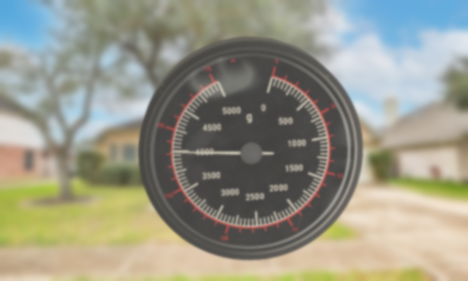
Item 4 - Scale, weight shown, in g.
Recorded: 4000 g
